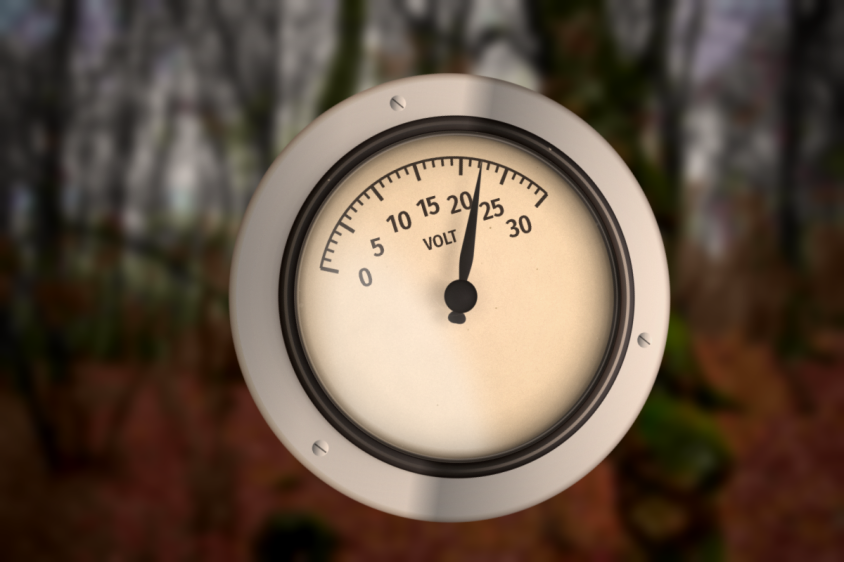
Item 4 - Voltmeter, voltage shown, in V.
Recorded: 22 V
